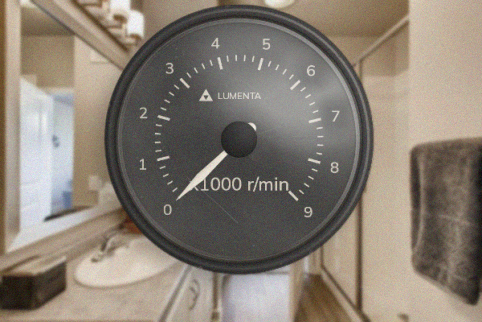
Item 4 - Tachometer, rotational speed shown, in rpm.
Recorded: 0 rpm
